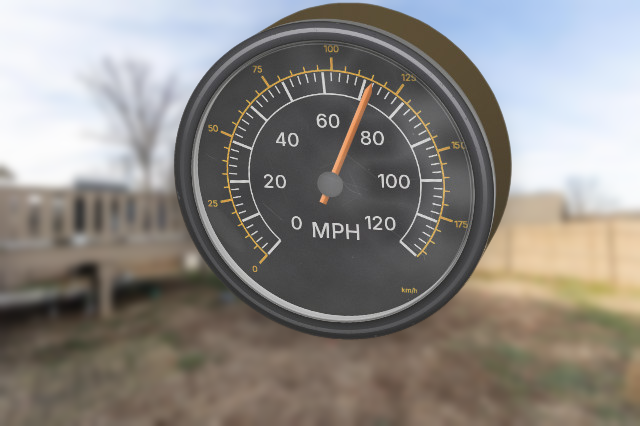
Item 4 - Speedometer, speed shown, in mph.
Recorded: 72 mph
